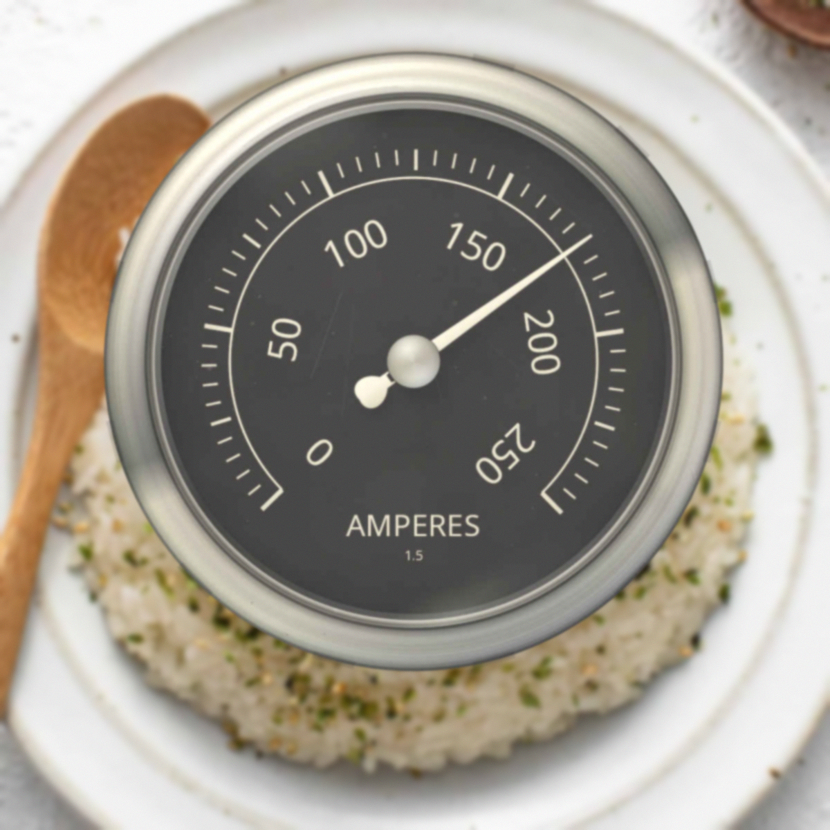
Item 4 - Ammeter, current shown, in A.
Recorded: 175 A
